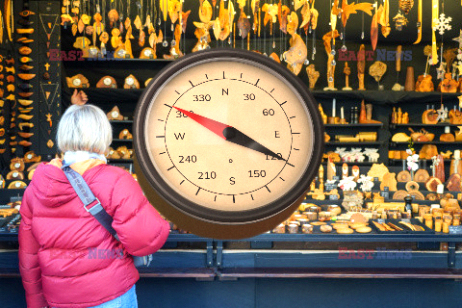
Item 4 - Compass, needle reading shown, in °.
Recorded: 300 °
